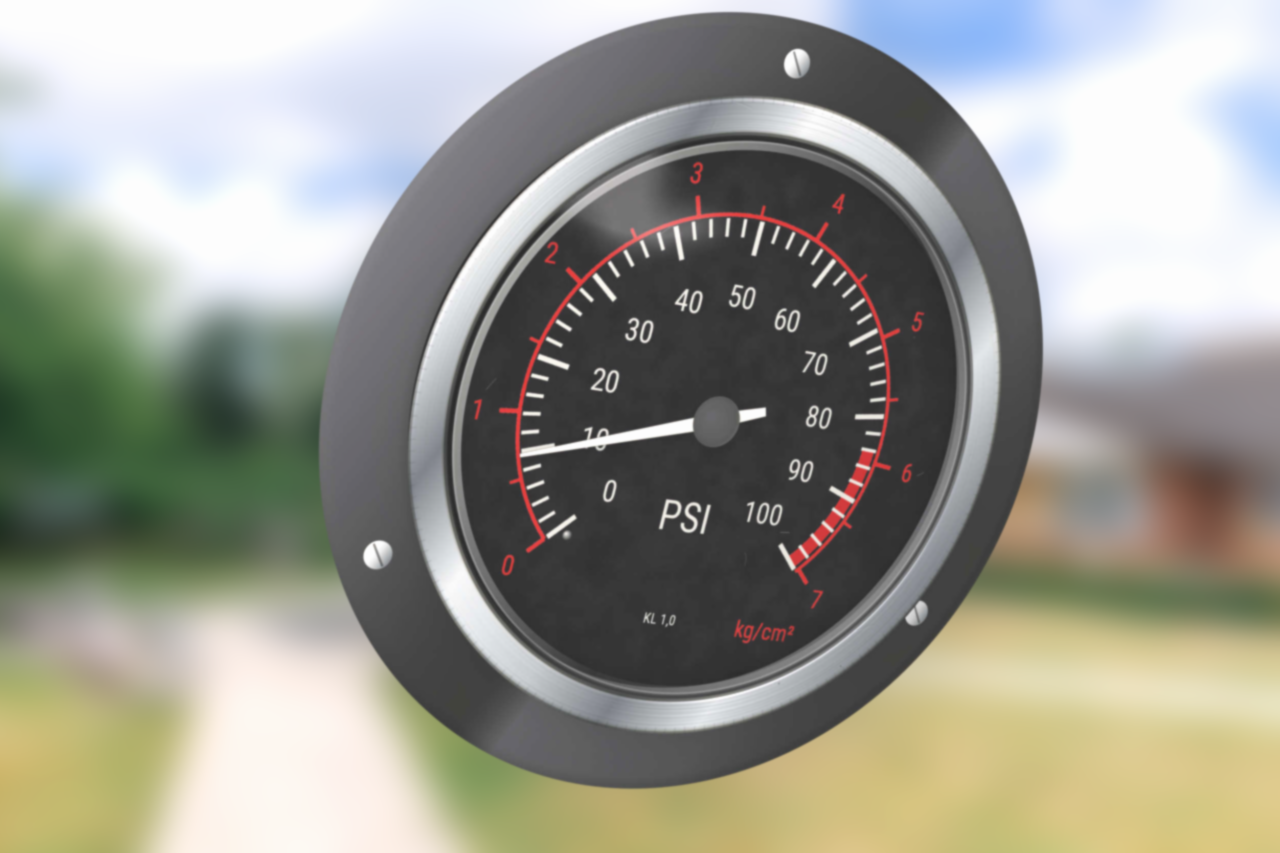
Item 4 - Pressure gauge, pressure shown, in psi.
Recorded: 10 psi
